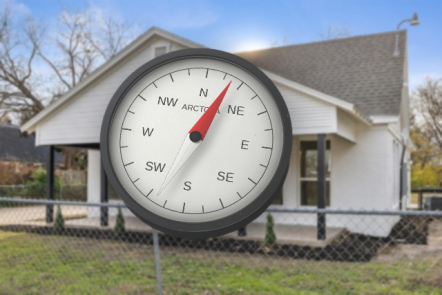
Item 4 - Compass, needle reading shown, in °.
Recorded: 22.5 °
